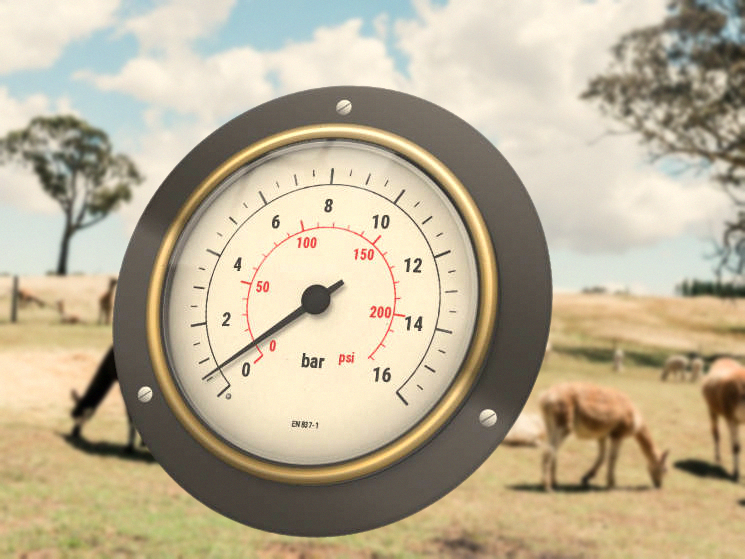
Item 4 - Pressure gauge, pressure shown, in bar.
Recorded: 0.5 bar
